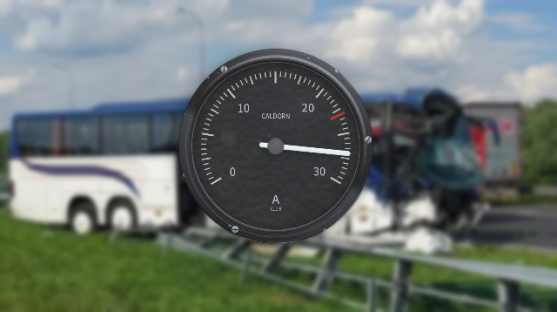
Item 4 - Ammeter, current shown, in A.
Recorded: 27 A
